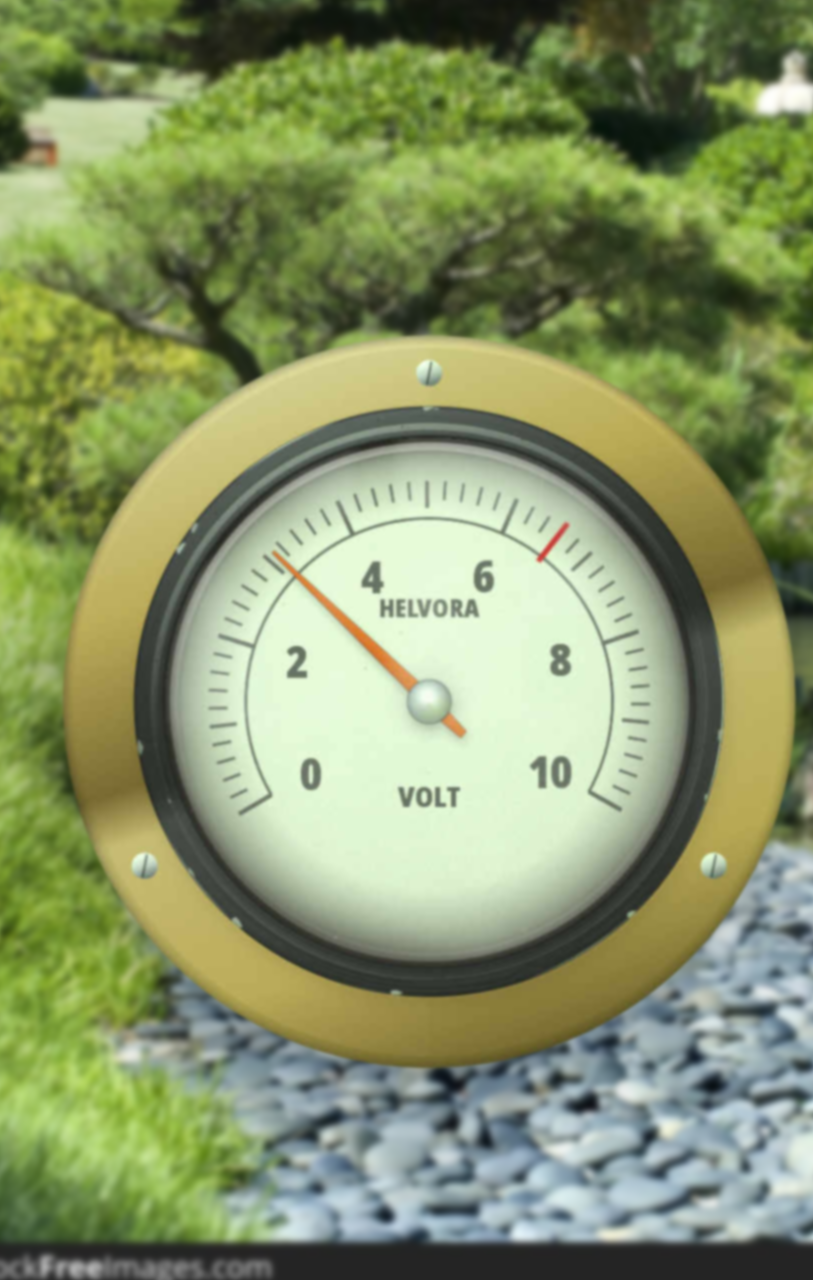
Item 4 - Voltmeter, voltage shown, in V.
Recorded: 3.1 V
